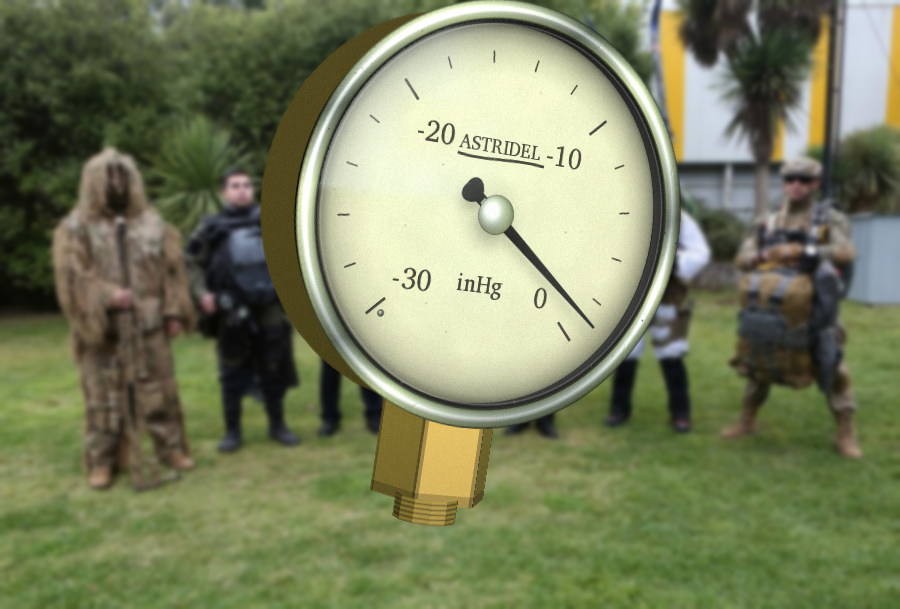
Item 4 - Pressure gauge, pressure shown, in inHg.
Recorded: -1 inHg
